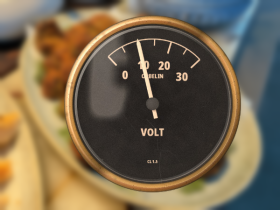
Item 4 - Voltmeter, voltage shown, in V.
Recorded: 10 V
